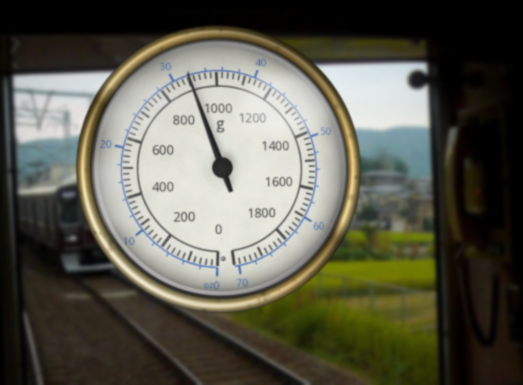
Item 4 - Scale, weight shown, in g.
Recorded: 900 g
